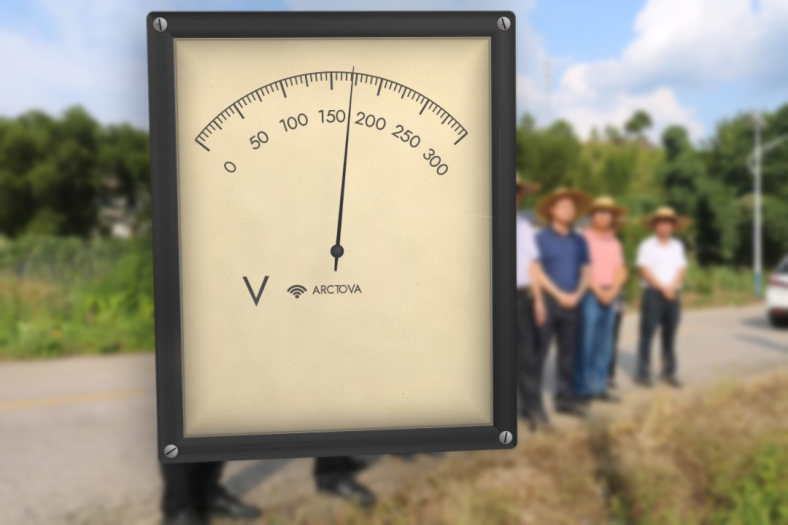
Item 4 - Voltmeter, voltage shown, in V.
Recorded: 170 V
